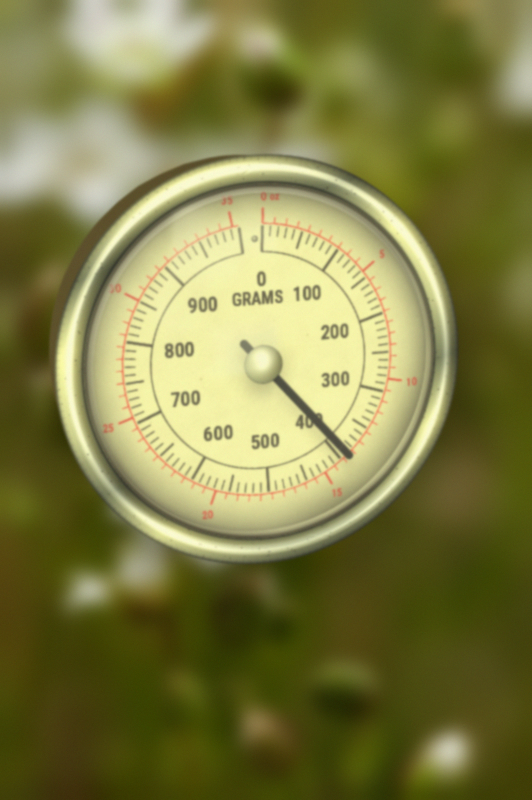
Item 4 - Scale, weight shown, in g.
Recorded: 390 g
